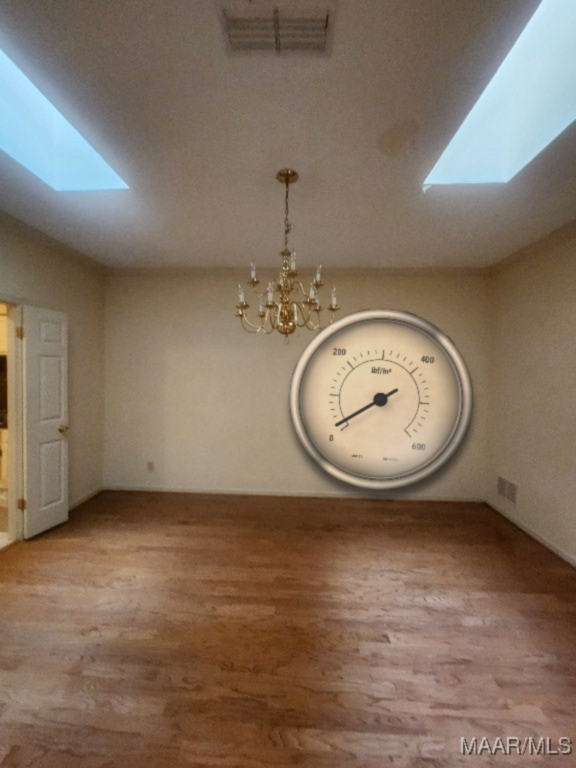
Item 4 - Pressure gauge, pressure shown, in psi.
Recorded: 20 psi
